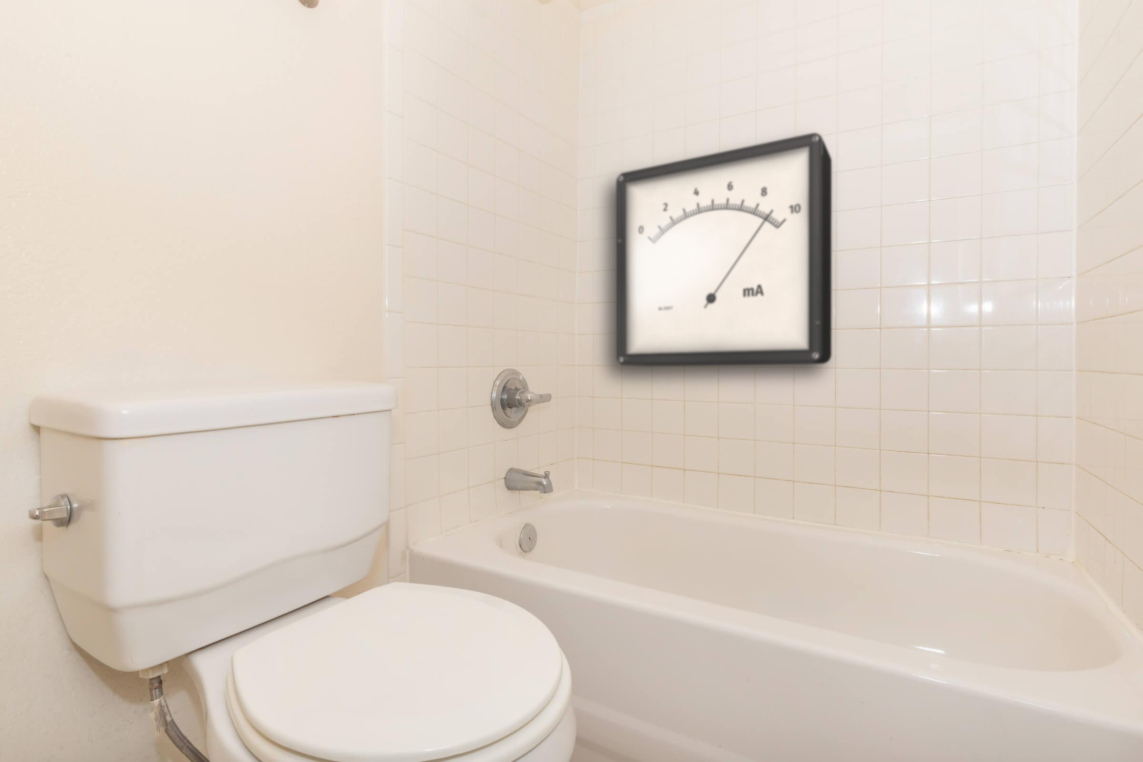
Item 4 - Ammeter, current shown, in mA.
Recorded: 9 mA
